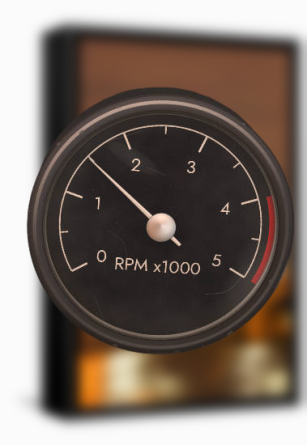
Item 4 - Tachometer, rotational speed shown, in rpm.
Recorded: 1500 rpm
